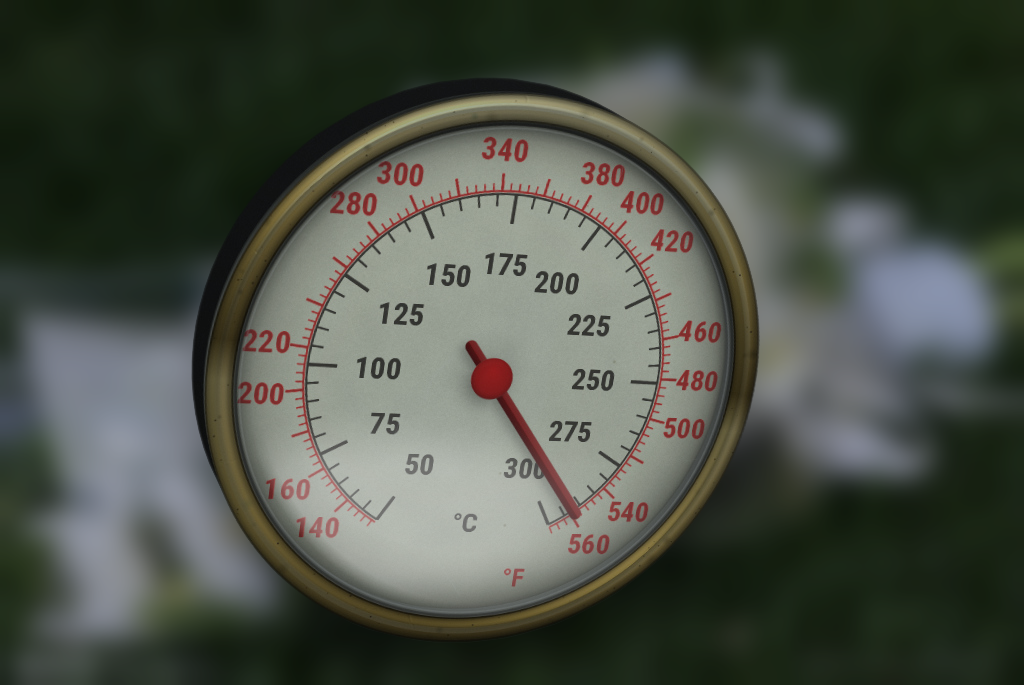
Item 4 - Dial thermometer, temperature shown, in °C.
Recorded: 292.5 °C
